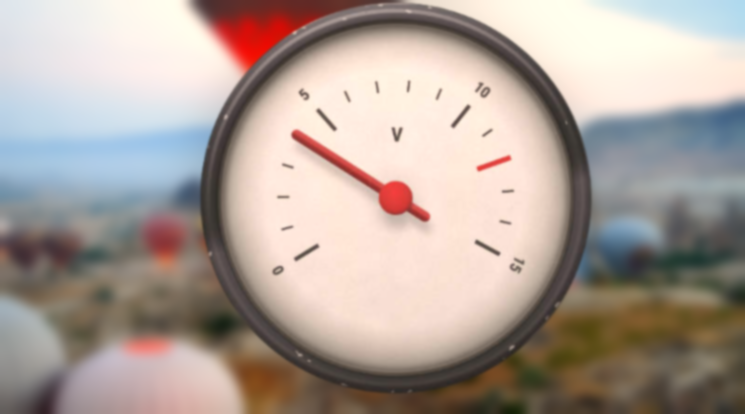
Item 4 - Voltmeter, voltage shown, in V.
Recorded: 4 V
